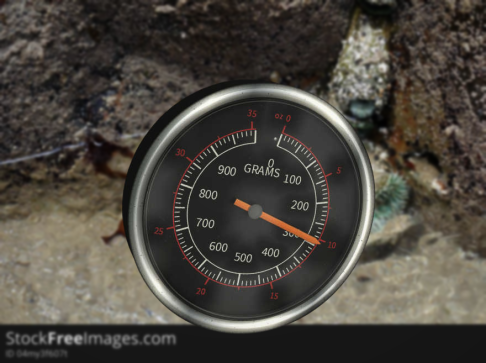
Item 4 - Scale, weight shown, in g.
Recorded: 290 g
